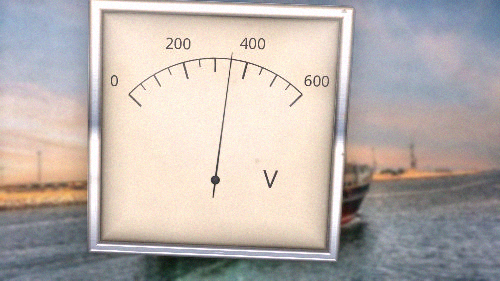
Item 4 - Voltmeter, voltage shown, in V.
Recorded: 350 V
